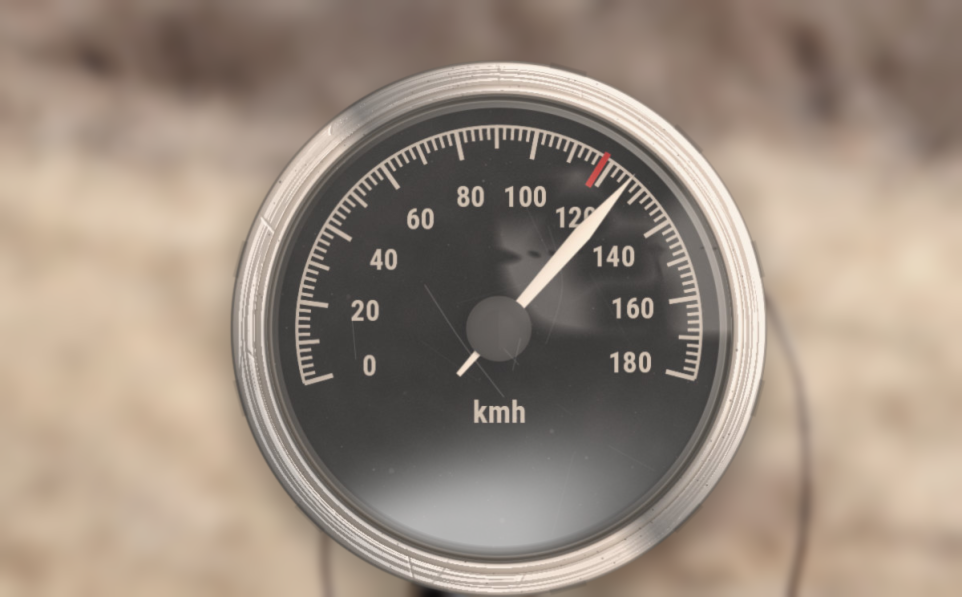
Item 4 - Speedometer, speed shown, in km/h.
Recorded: 126 km/h
